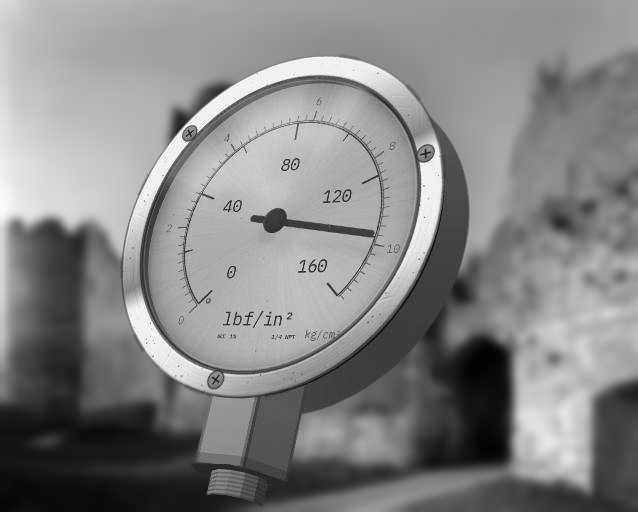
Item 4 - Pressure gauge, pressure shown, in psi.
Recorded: 140 psi
